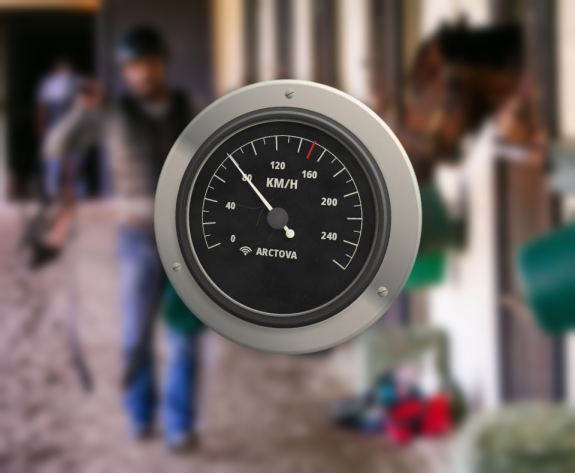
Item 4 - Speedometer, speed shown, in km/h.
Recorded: 80 km/h
